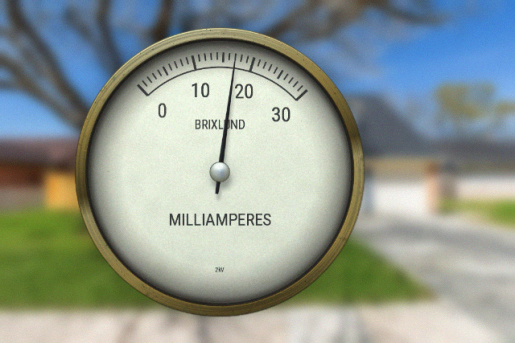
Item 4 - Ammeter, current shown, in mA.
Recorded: 17 mA
